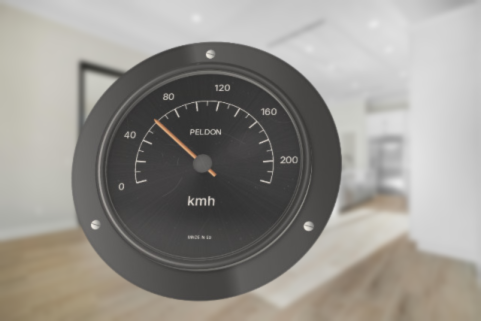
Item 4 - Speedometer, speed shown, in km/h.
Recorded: 60 km/h
